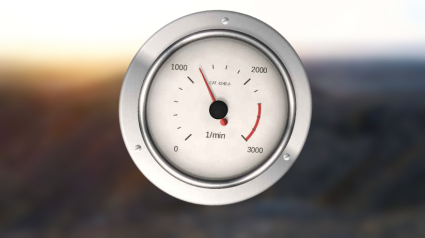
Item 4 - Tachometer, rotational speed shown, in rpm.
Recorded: 1200 rpm
